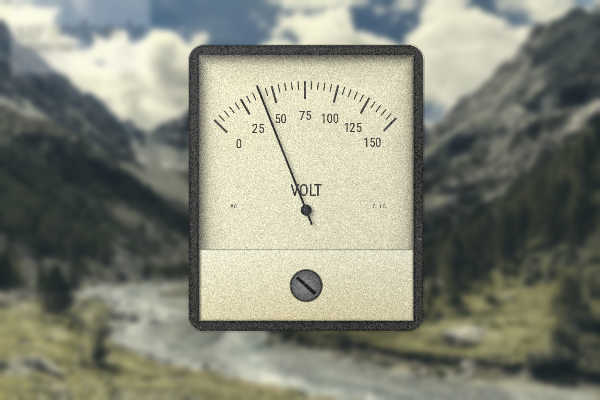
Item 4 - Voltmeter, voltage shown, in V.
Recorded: 40 V
